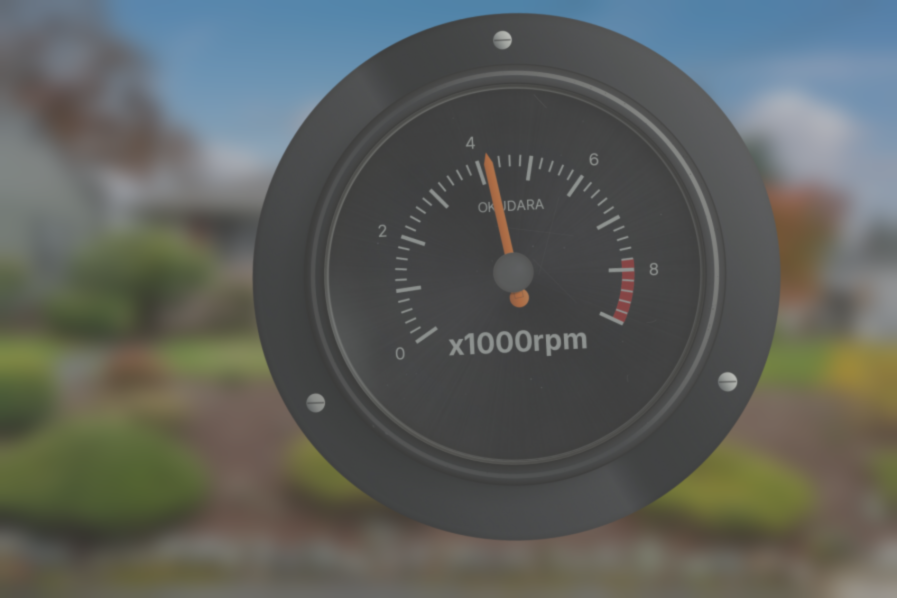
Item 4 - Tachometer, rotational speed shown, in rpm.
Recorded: 4200 rpm
